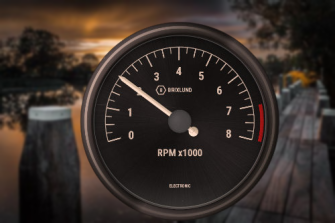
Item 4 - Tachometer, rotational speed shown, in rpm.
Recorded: 2000 rpm
